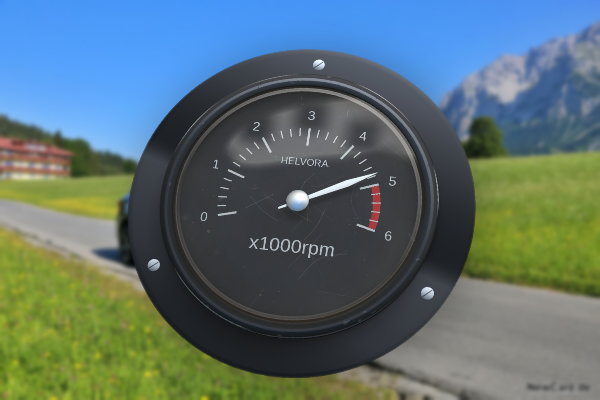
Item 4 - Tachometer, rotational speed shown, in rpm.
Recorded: 4800 rpm
